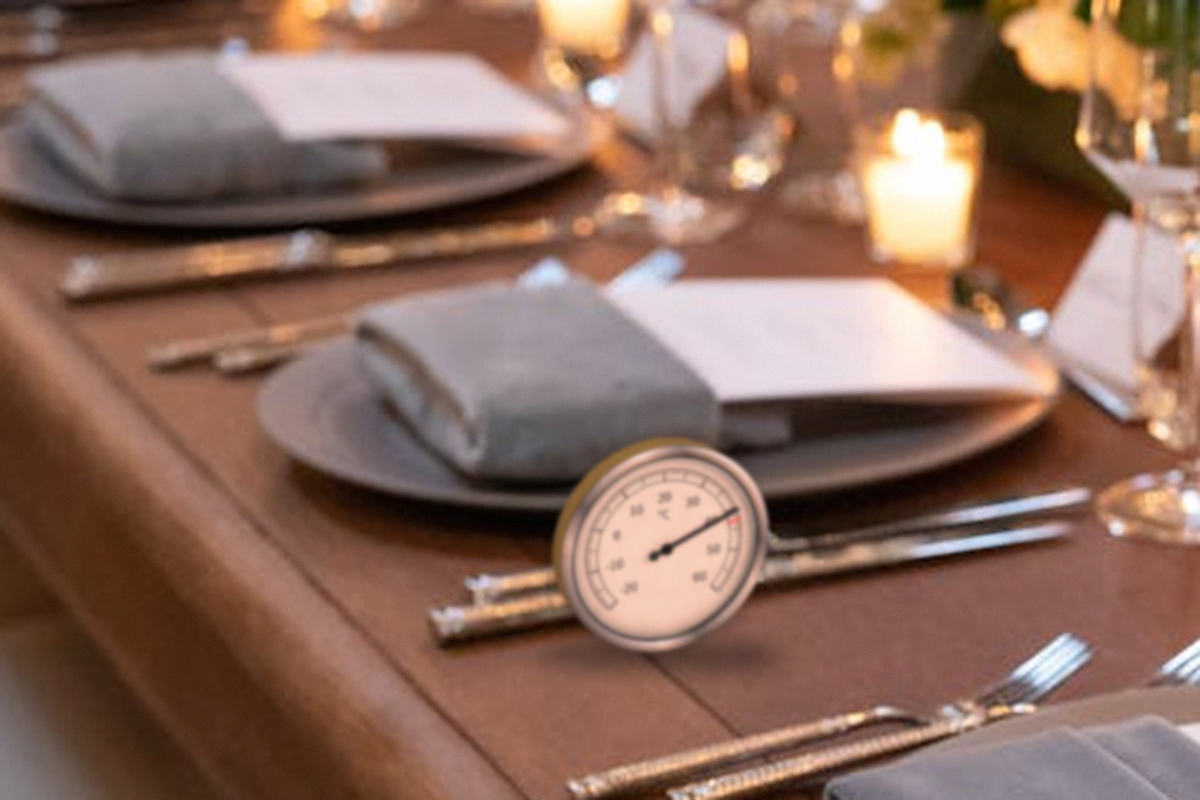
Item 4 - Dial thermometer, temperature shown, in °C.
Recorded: 40 °C
